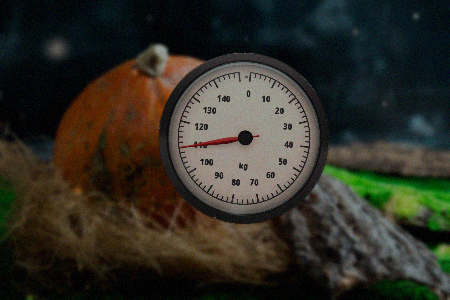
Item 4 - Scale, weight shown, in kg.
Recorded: 110 kg
